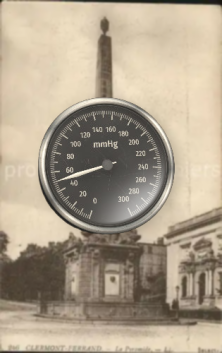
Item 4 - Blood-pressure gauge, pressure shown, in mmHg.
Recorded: 50 mmHg
